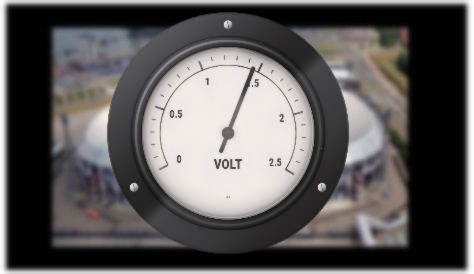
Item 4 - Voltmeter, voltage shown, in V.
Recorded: 1.45 V
